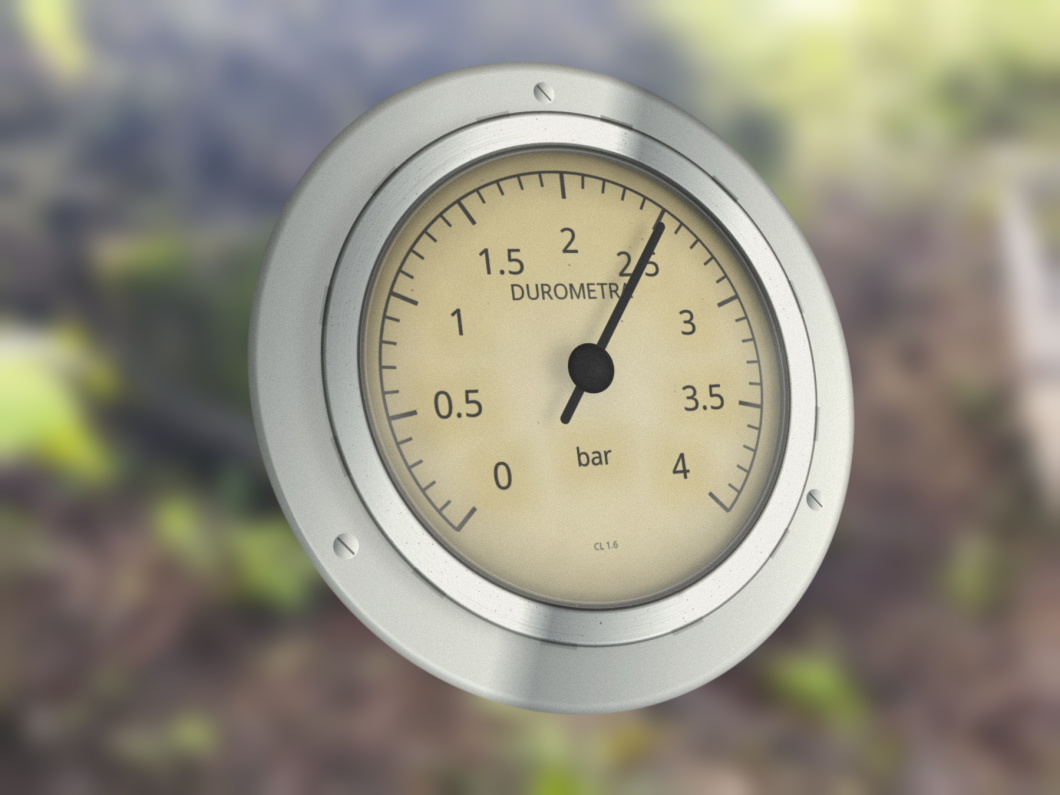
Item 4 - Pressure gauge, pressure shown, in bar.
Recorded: 2.5 bar
